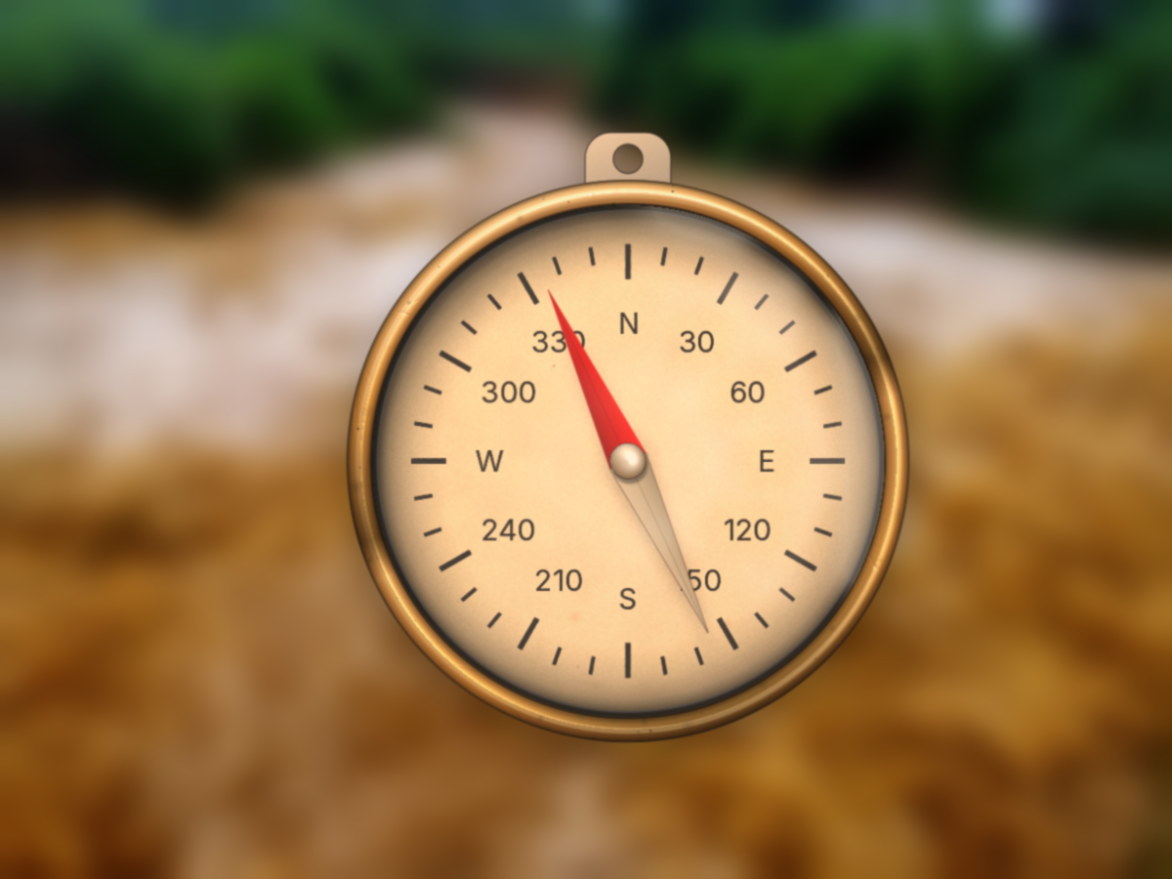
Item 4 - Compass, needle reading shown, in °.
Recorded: 335 °
